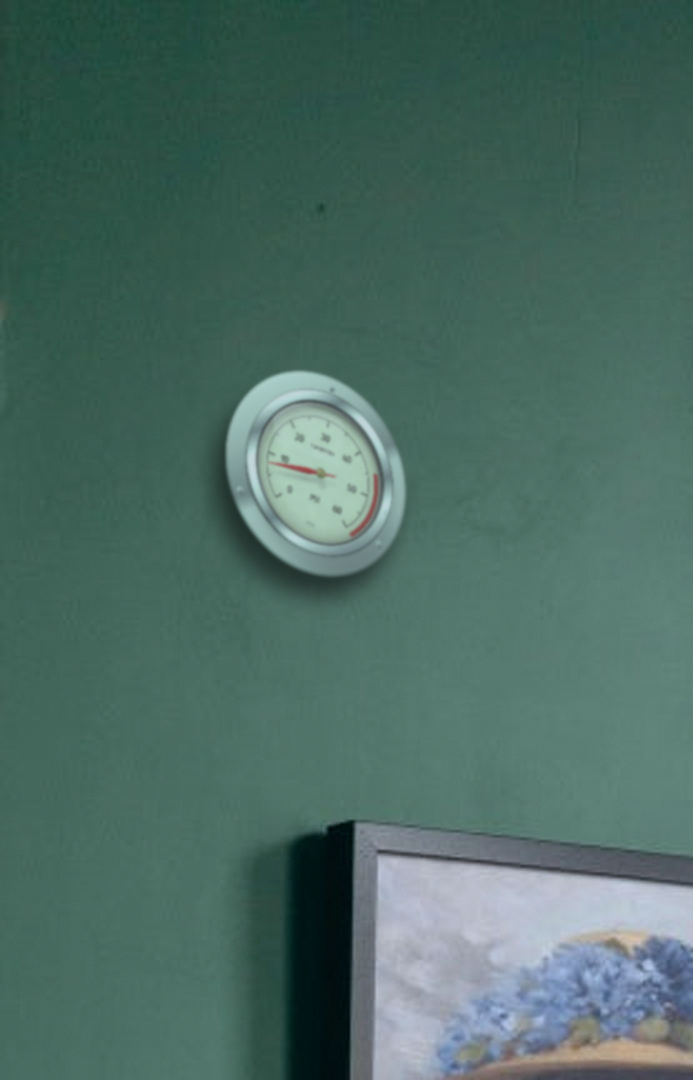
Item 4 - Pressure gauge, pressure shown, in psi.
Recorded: 7.5 psi
